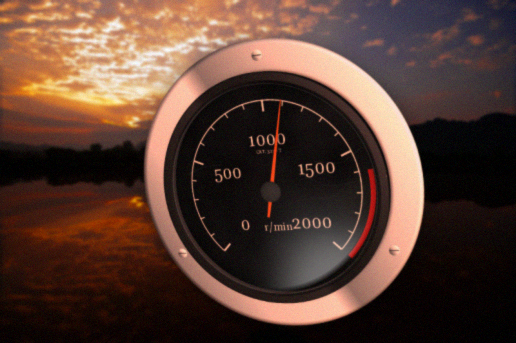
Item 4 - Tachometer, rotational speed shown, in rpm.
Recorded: 1100 rpm
